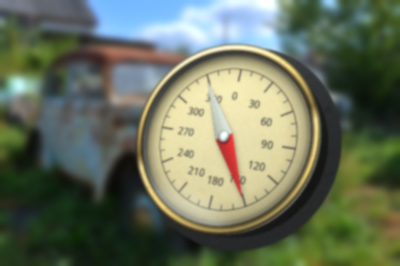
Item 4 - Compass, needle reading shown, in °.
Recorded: 150 °
